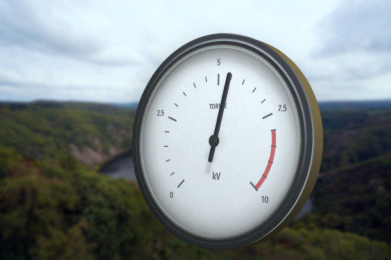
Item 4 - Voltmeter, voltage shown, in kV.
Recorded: 5.5 kV
